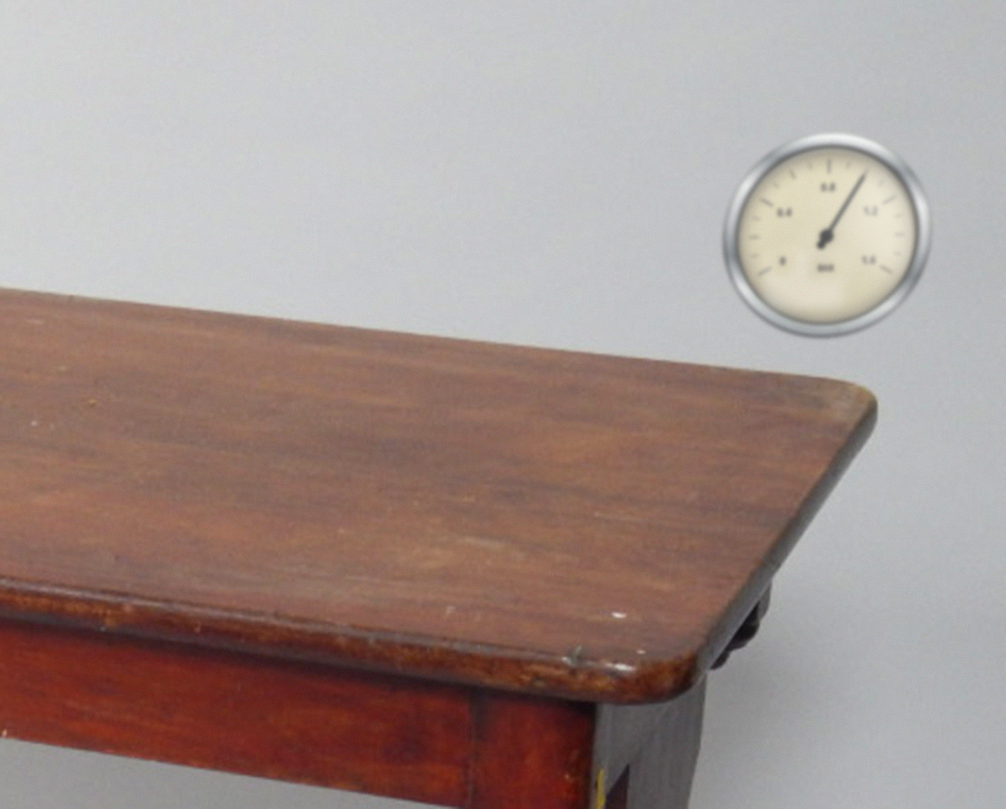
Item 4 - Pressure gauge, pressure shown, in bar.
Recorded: 1 bar
